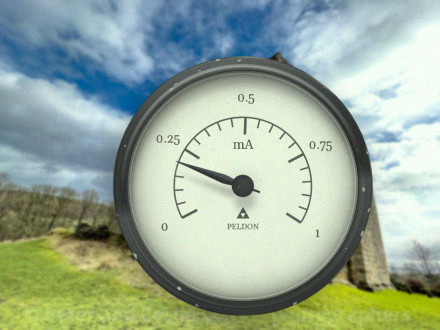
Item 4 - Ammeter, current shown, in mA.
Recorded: 0.2 mA
